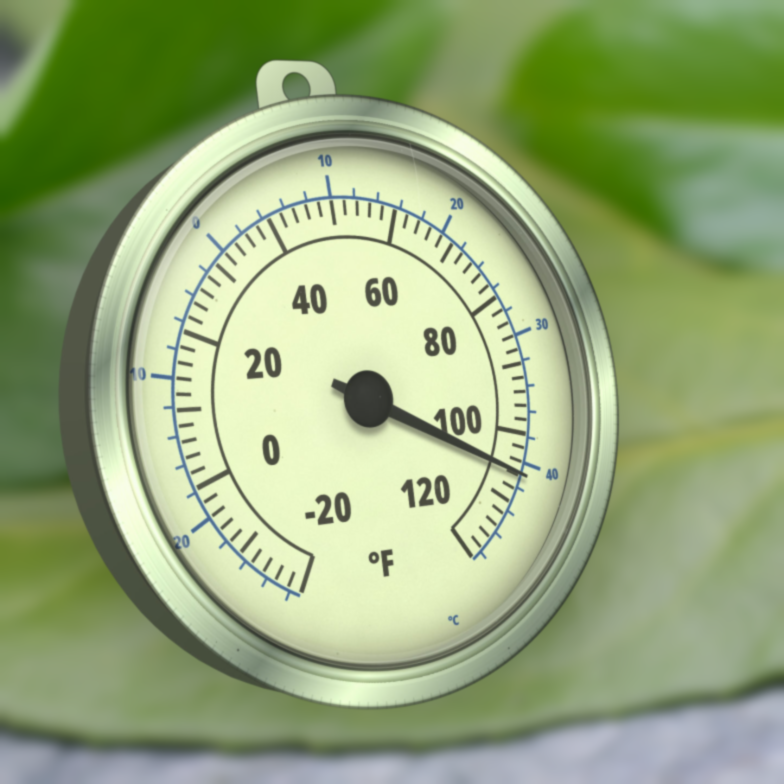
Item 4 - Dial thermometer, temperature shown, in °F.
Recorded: 106 °F
